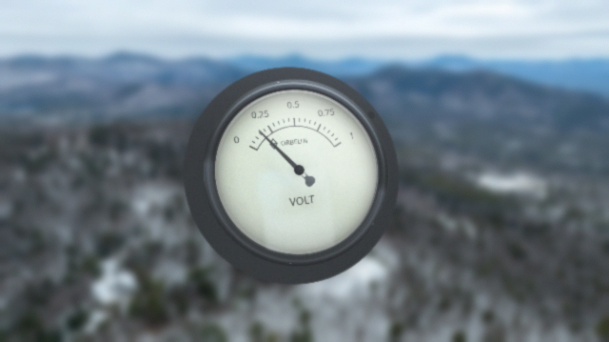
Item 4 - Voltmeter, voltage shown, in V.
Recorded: 0.15 V
